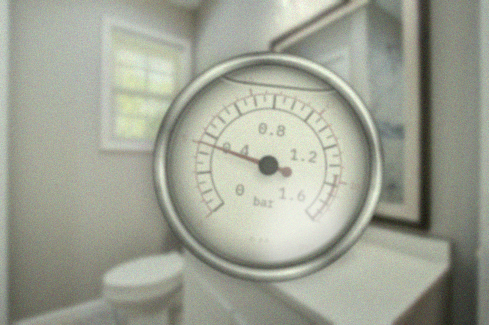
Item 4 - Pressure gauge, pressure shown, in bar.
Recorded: 0.35 bar
